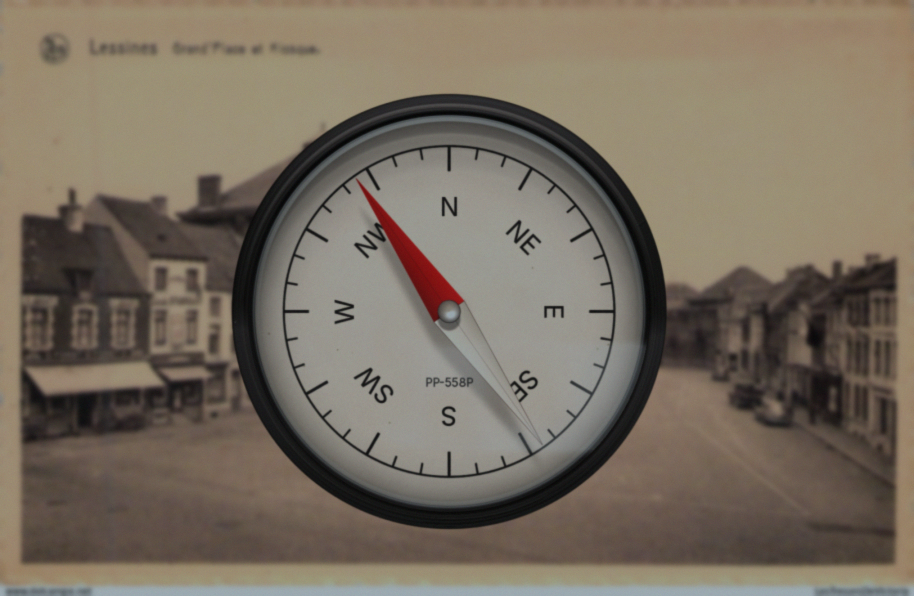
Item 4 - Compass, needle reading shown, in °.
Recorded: 325 °
